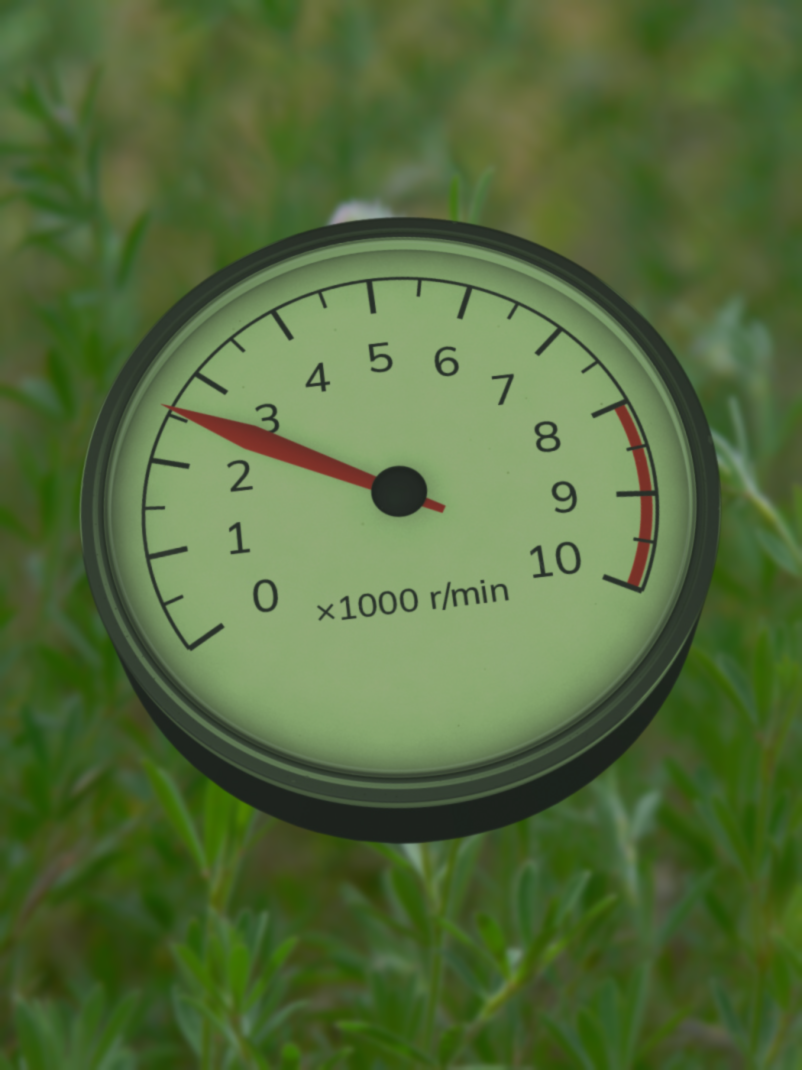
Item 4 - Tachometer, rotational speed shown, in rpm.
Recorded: 2500 rpm
